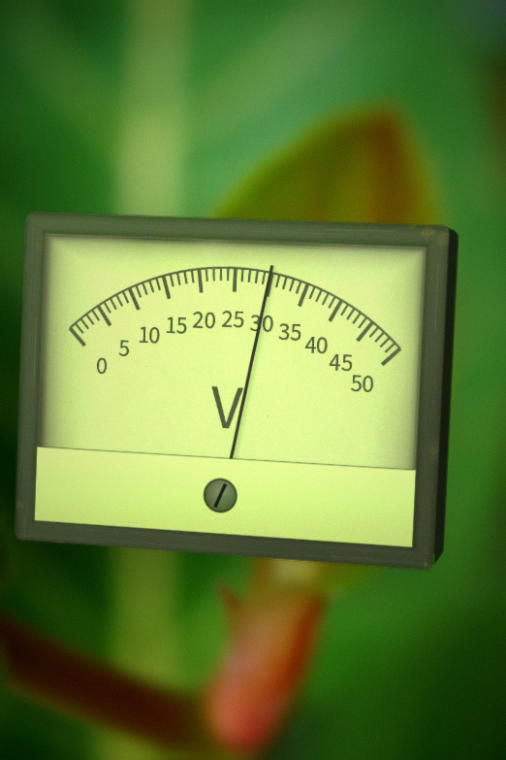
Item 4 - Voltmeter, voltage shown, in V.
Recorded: 30 V
